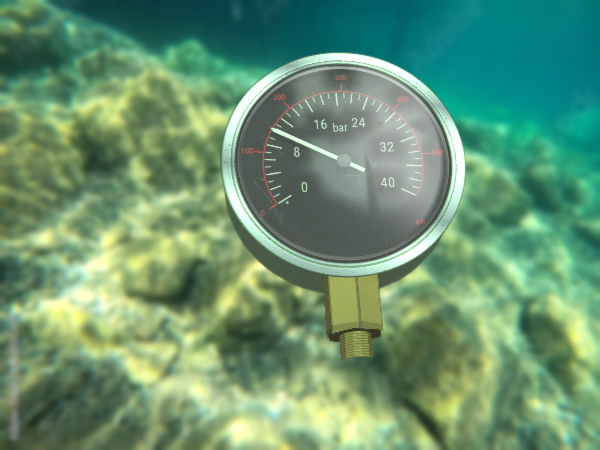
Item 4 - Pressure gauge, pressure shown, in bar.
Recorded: 10 bar
